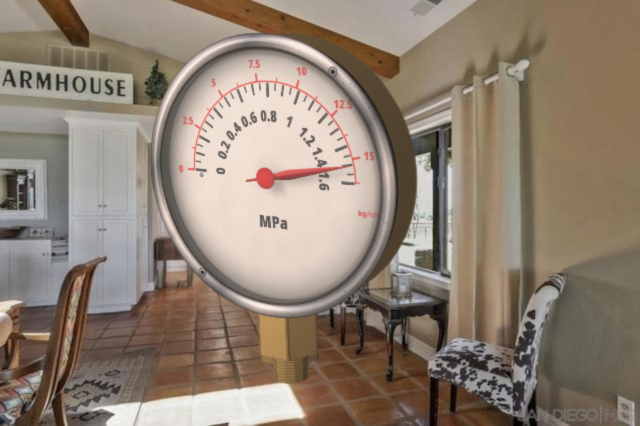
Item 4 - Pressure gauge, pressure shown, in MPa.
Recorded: 1.5 MPa
